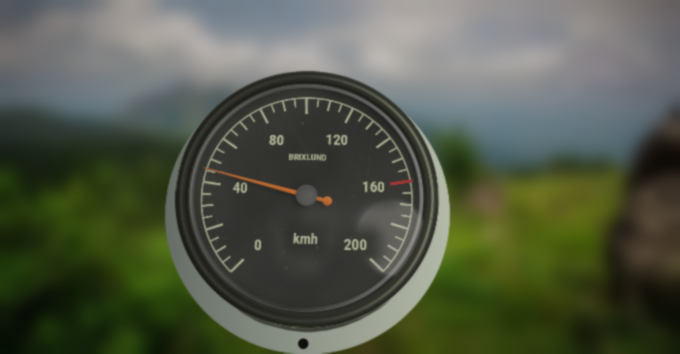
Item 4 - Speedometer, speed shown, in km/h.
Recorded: 45 km/h
